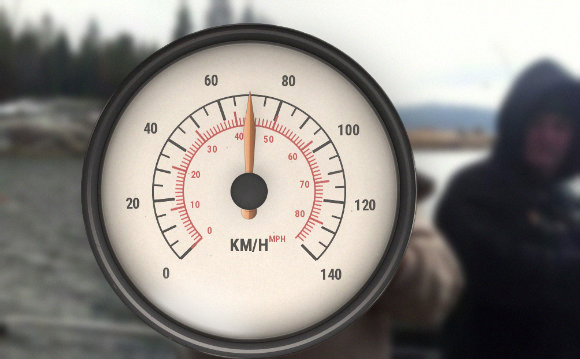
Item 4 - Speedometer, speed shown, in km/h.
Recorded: 70 km/h
